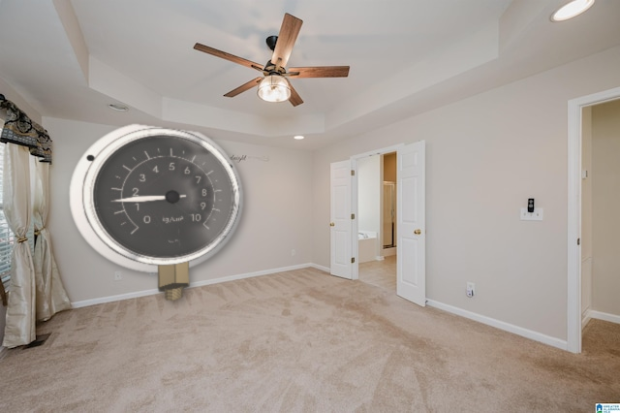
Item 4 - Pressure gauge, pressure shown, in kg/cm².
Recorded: 1.5 kg/cm²
